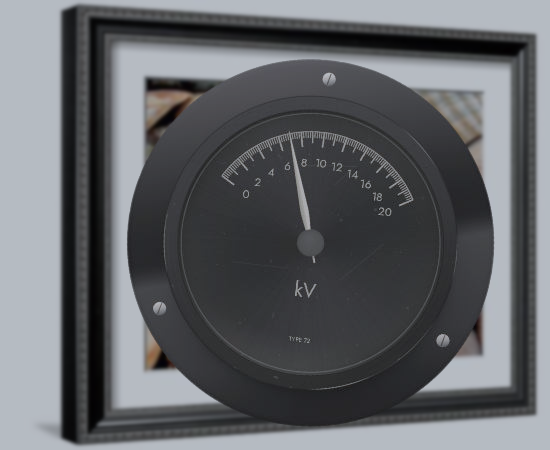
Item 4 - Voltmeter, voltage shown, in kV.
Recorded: 7 kV
